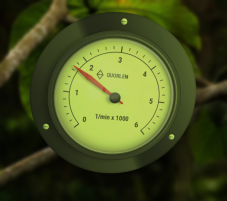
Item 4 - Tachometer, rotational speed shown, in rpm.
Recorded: 1700 rpm
